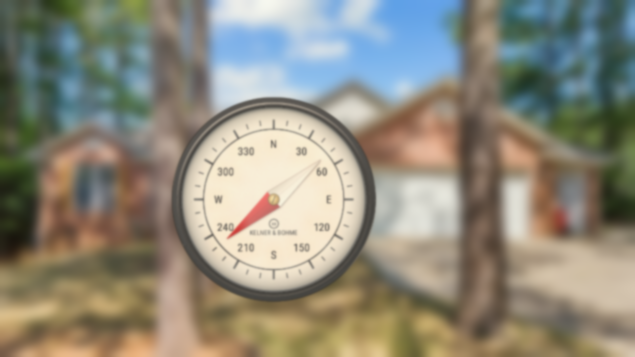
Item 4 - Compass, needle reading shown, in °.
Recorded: 230 °
